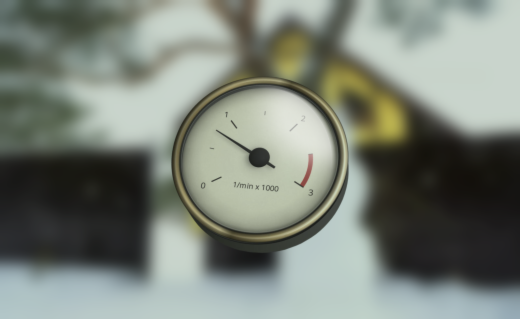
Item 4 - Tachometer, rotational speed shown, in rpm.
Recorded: 750 rpm
